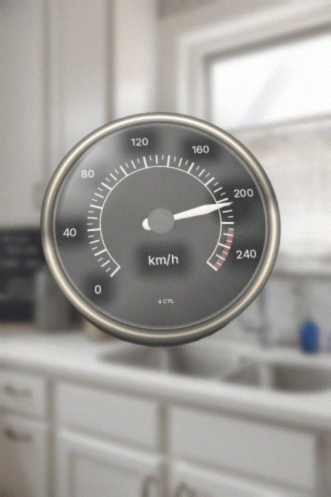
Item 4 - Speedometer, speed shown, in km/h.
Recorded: 205 km/h
